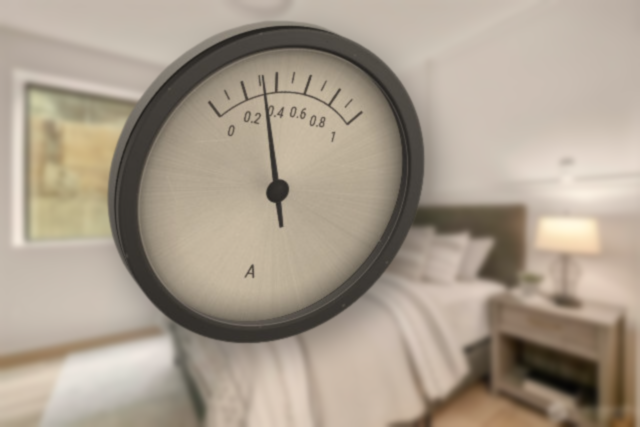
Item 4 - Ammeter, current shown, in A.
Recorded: 0.3 A
